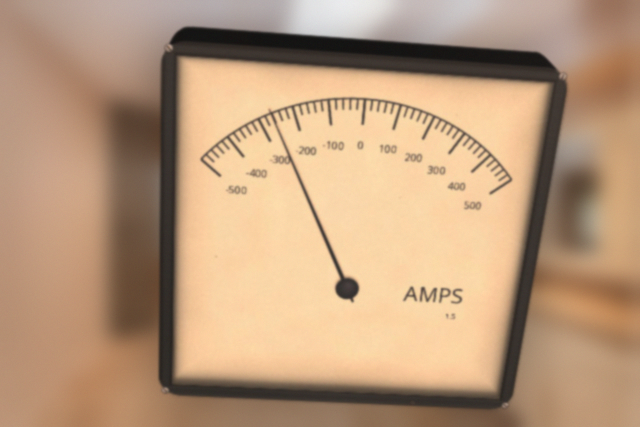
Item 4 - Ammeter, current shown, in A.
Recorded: -260 A
